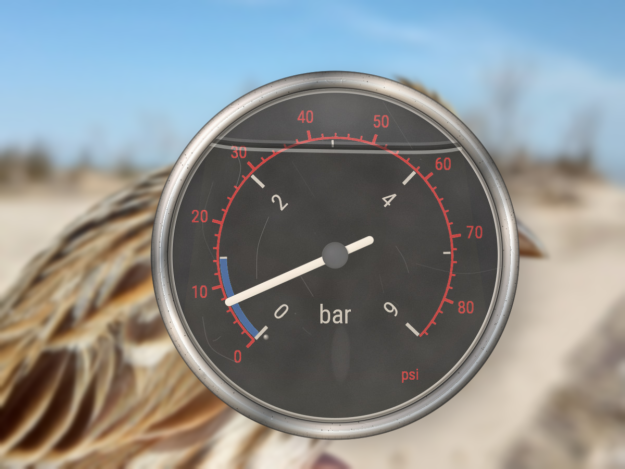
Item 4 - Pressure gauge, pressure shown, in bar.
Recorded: 0.5 bar
